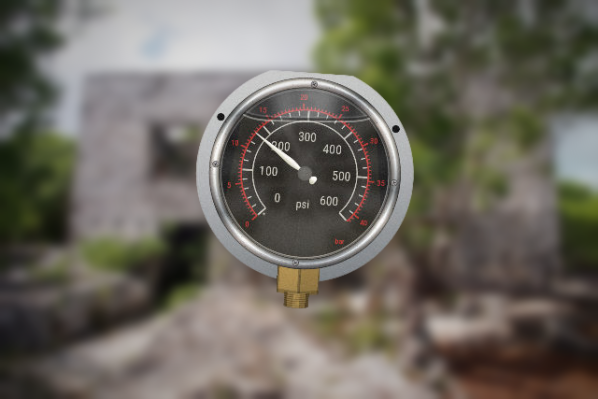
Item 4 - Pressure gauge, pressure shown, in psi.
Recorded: 180 psi
